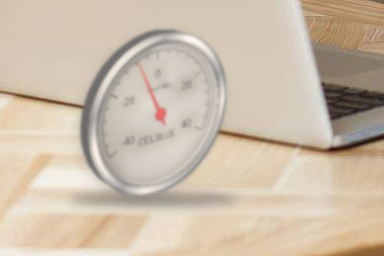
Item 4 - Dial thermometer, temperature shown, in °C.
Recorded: -8 °C
